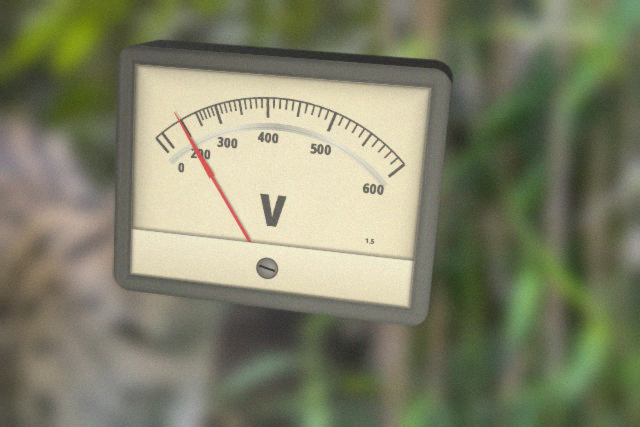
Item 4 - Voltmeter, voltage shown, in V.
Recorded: 200 V
